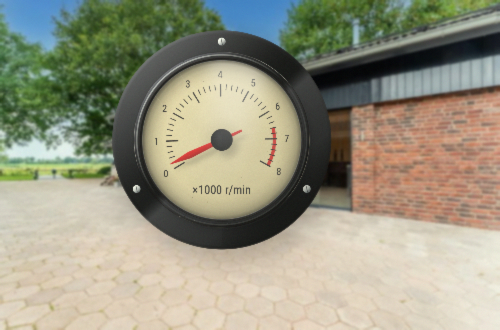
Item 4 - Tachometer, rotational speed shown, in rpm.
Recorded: 200 rpm
